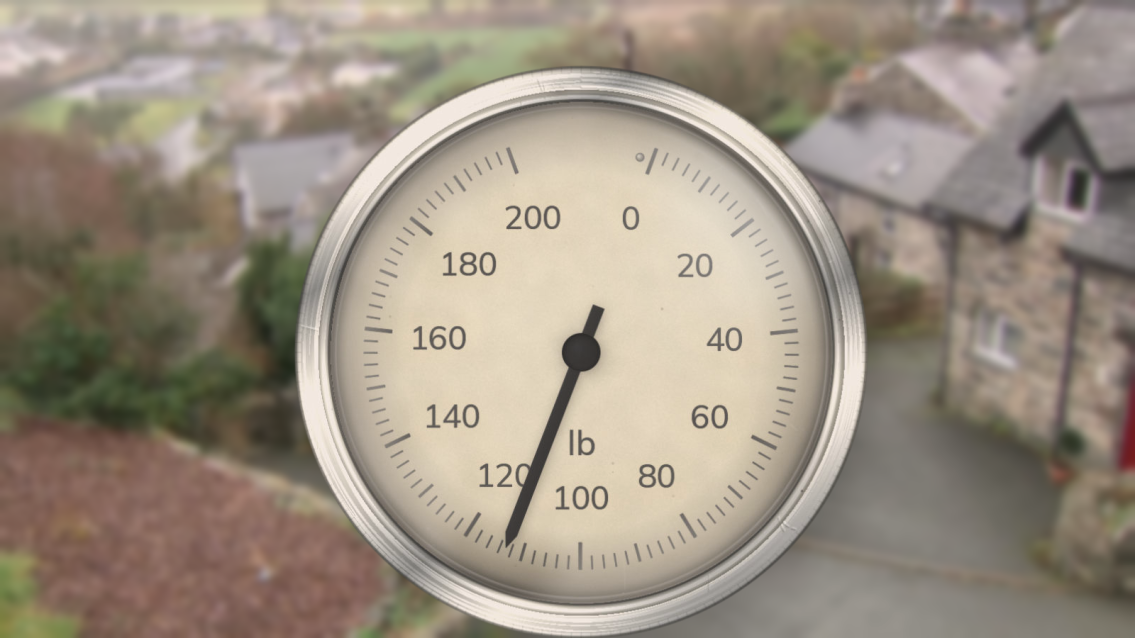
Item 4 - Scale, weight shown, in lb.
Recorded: 113 lb
